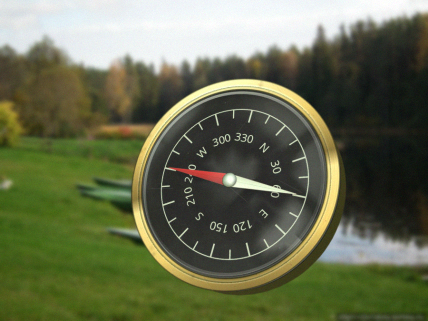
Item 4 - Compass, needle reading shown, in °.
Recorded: 240 °
